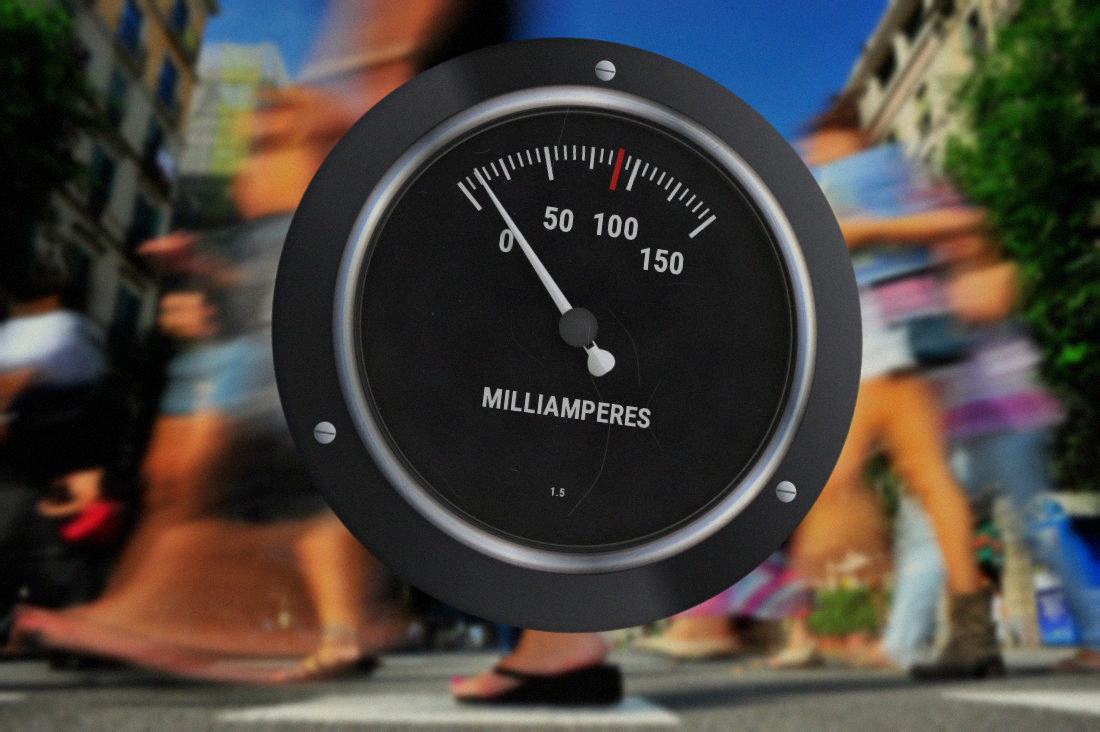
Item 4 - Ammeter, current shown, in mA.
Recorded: 10 mA
